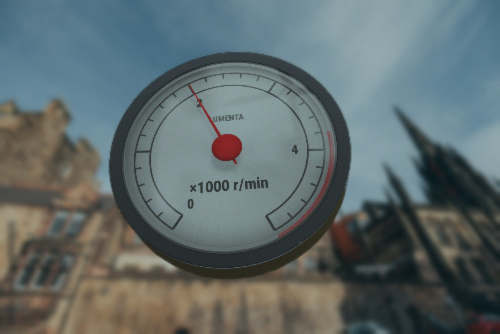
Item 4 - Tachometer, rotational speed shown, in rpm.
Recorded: 2000 rpm
